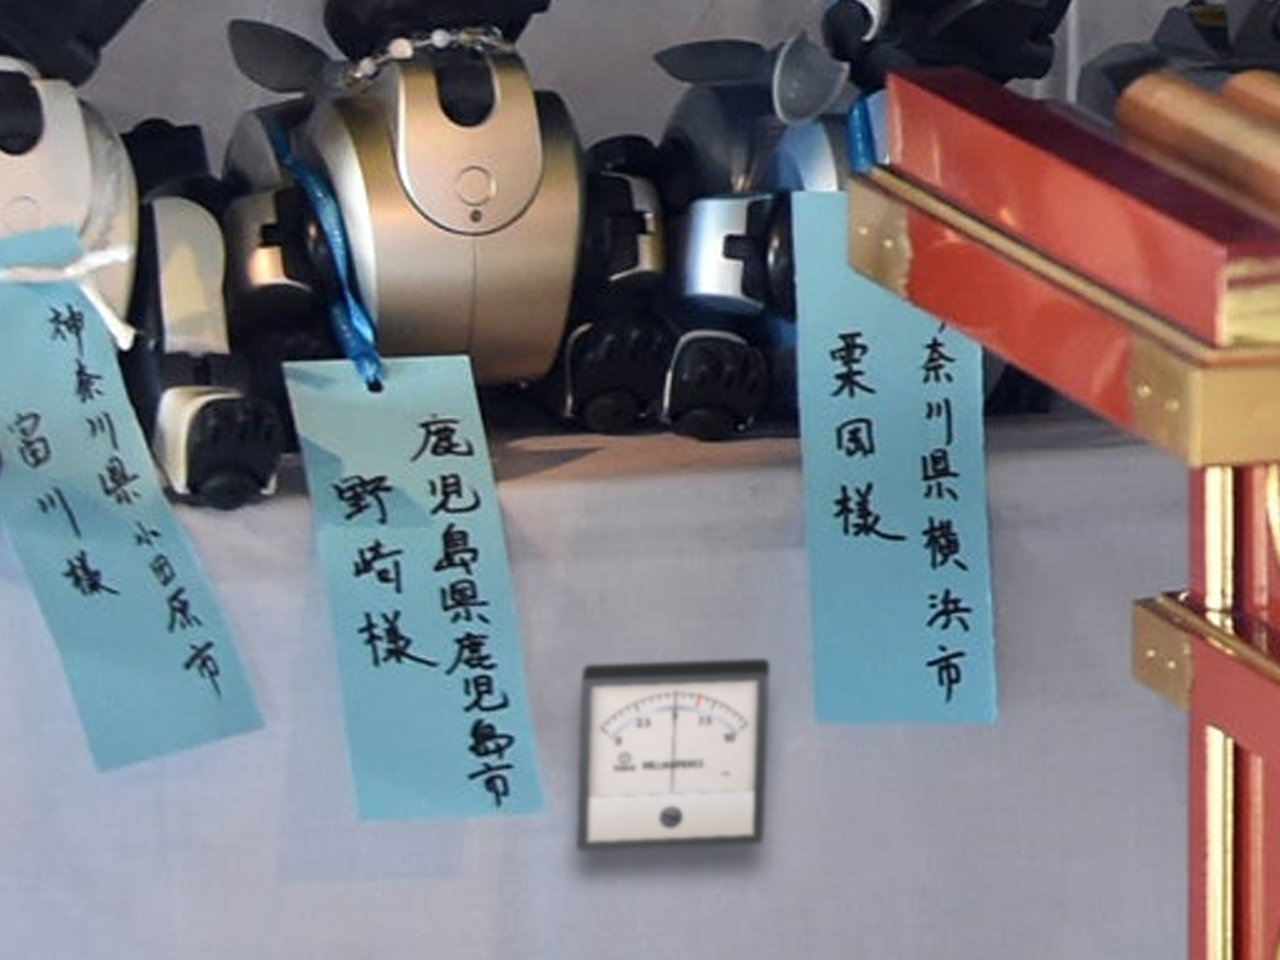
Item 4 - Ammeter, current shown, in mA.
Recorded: 5 mA
